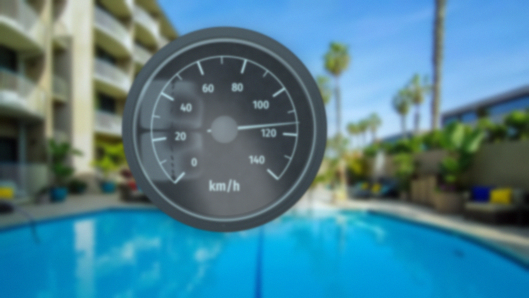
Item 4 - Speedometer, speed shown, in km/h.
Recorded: 115 km/h
